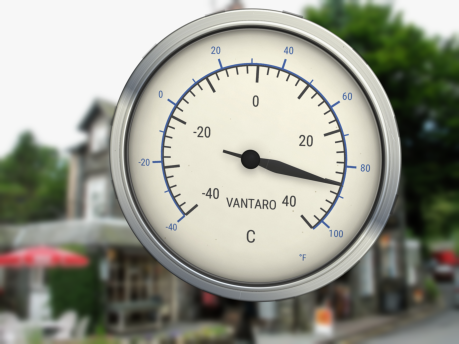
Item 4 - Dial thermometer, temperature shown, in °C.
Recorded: 30 °C
